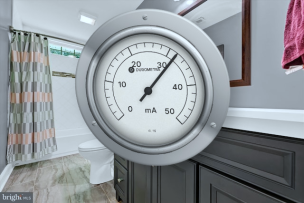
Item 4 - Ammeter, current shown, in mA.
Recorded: 32 mA
